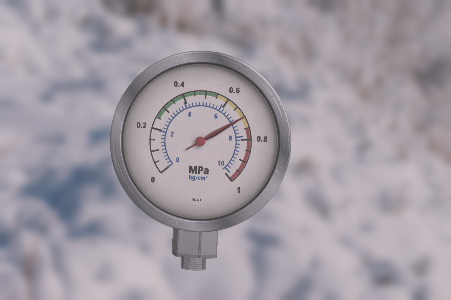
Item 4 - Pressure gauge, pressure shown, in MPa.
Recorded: 0.7 MPa
